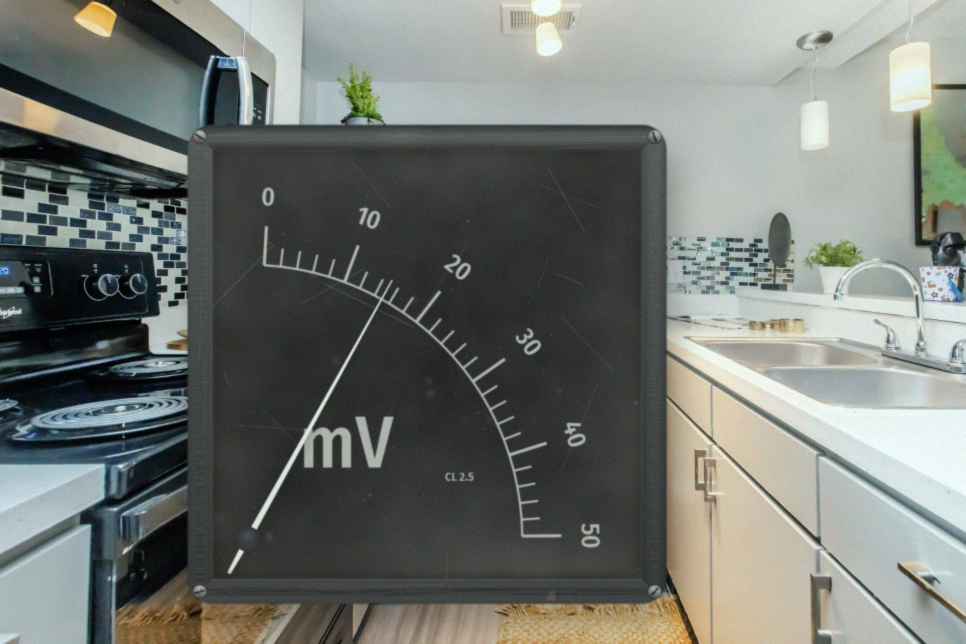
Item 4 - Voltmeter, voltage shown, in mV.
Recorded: 15 mV
